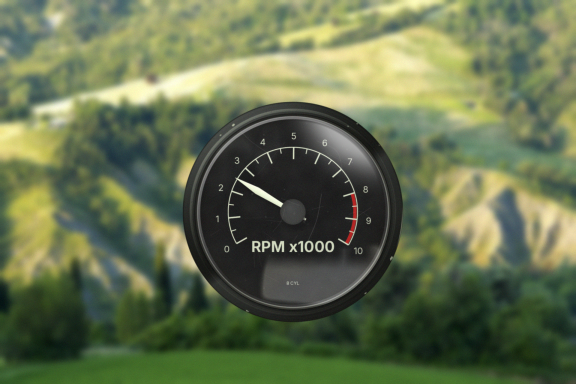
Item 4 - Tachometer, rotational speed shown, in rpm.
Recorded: 2500 rpm
